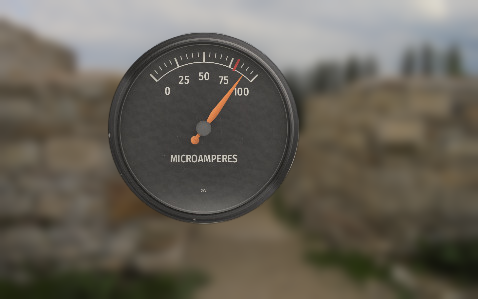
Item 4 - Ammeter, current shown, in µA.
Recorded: 90 µA
